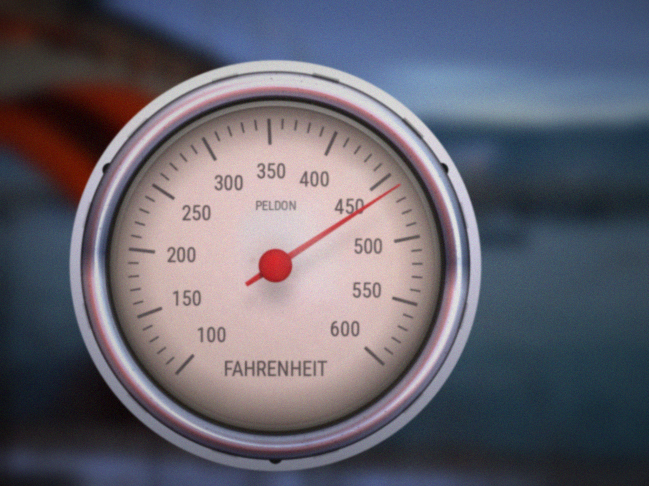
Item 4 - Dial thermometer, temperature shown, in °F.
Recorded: 460 °F
